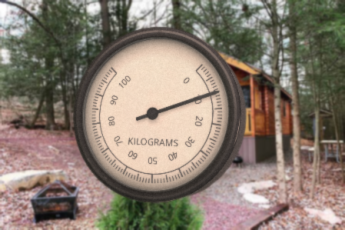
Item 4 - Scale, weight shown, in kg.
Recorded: 10 kg
